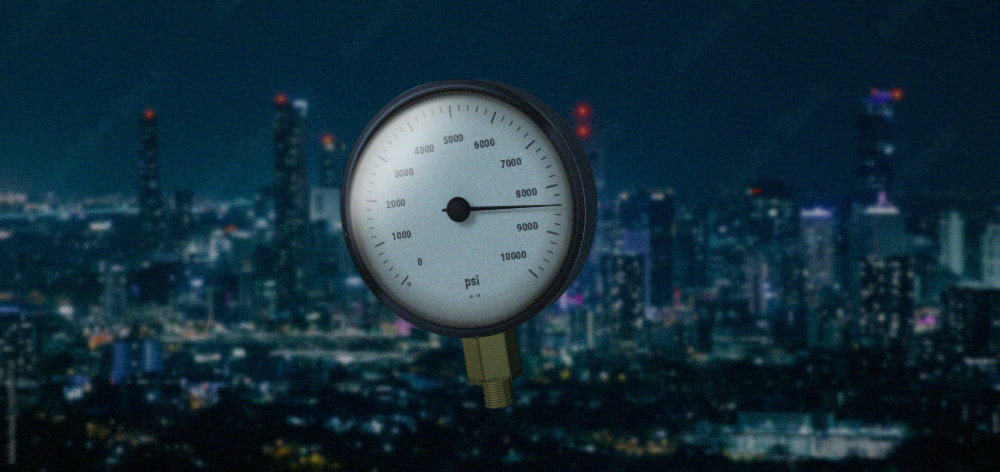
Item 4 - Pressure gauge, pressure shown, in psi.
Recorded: 8400 psi
